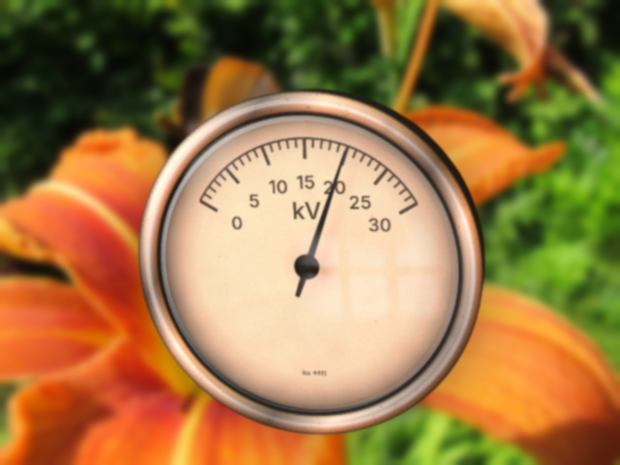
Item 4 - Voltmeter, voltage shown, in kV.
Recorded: 20 kV
